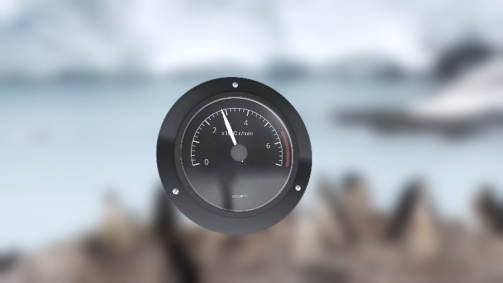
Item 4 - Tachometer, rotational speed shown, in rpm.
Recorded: 2800 rpm
